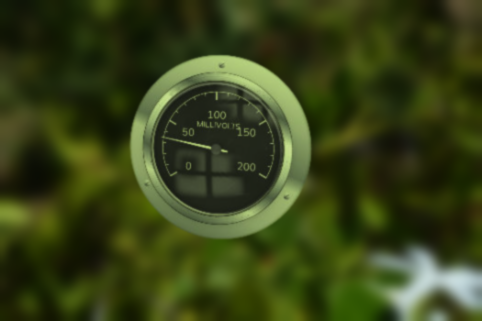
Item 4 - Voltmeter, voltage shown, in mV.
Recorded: 35 mV
